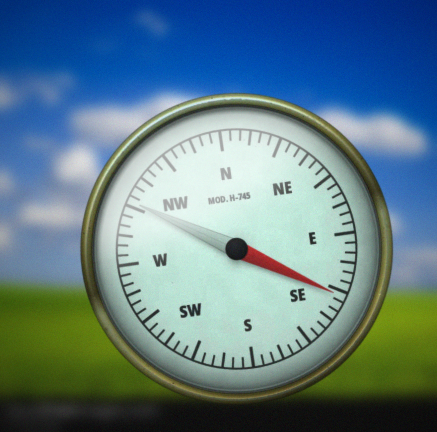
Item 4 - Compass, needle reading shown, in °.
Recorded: 122.5 °
